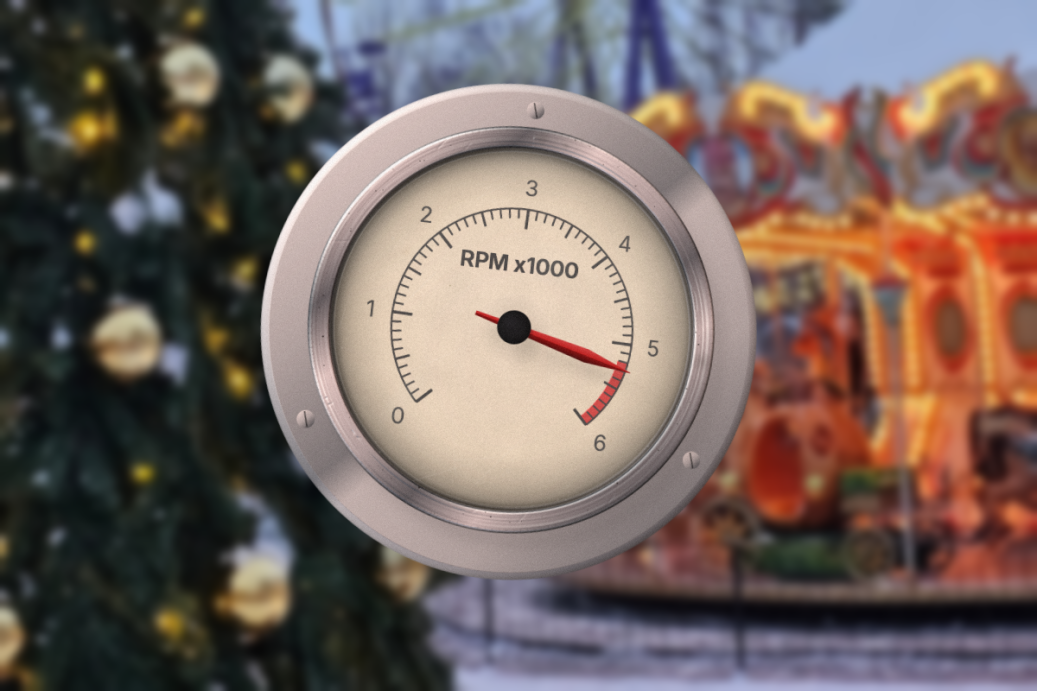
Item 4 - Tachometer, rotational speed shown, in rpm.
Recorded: 5300 rpm
